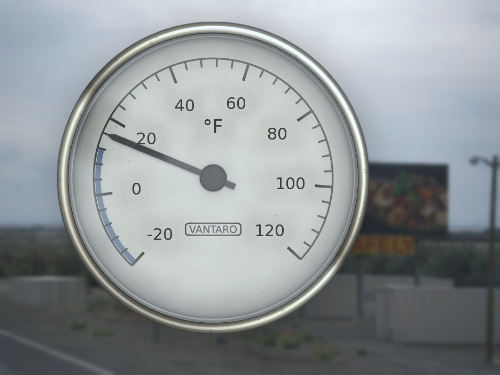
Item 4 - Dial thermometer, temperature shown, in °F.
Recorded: 16 °F
